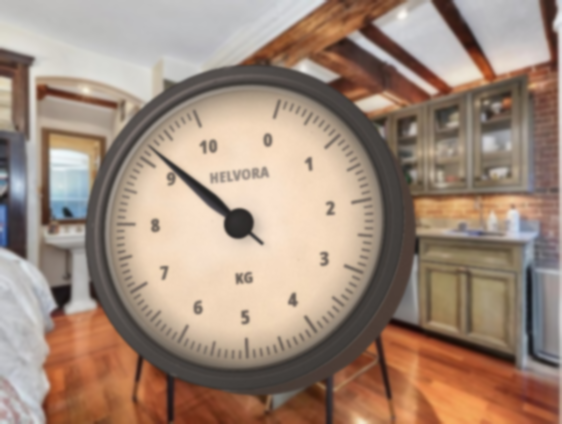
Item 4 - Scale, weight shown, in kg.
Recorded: 9.2 kg
